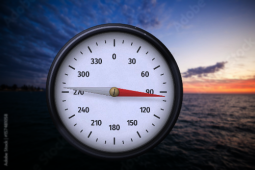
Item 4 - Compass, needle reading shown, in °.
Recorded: 95 °
